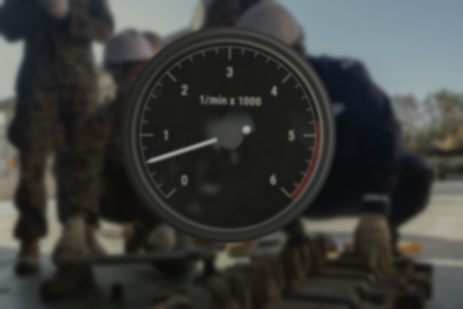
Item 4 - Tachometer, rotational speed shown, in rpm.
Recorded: 600 rpm
